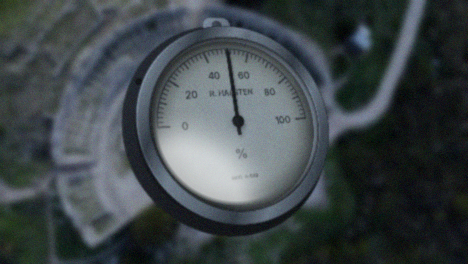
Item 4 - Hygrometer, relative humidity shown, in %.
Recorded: 50 %
